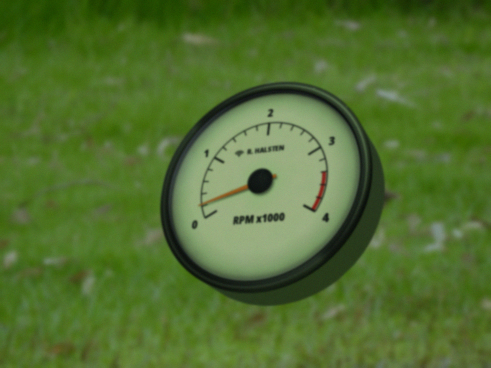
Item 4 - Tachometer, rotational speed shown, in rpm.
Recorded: 200 rpm
